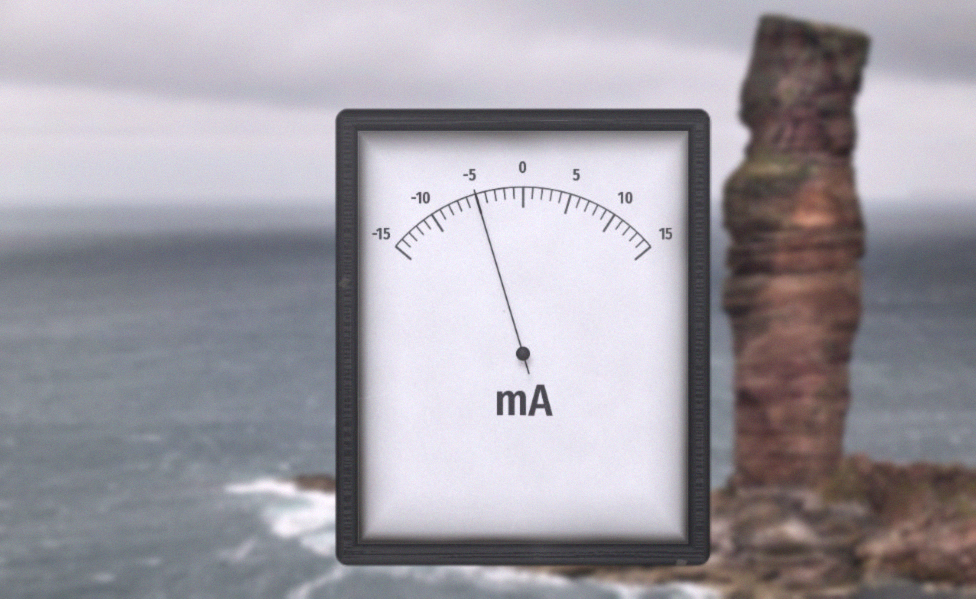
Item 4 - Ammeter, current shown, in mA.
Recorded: -5 mA
